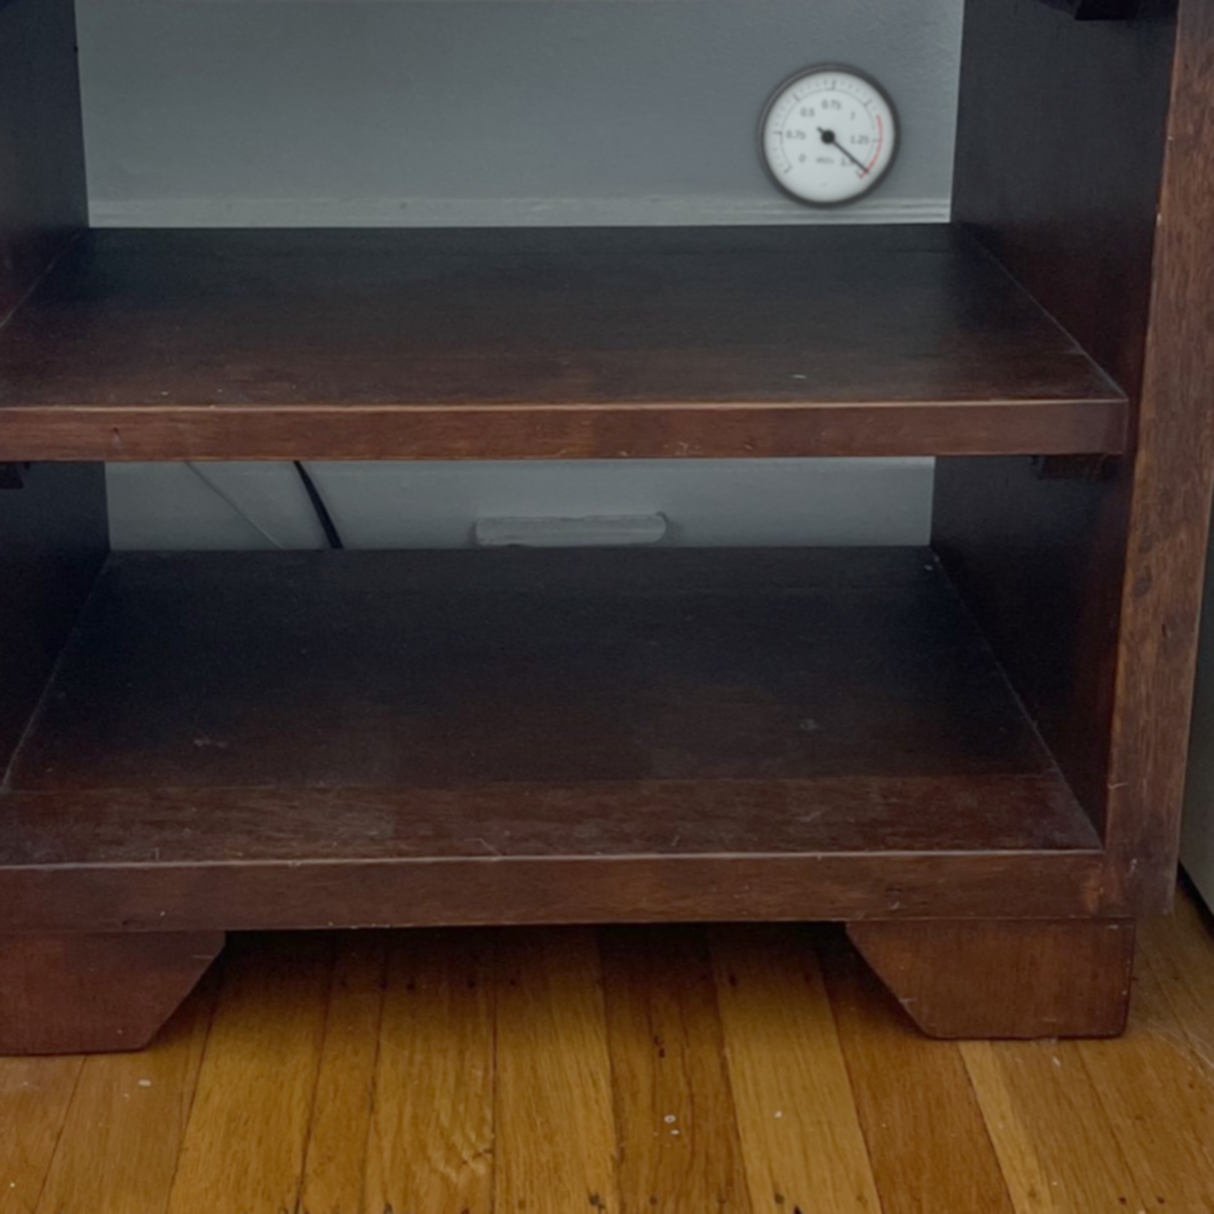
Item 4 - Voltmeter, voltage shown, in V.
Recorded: 1.45 V
